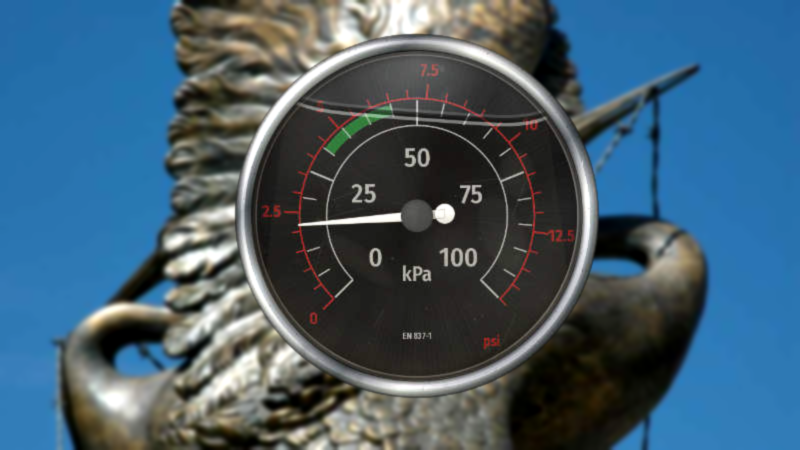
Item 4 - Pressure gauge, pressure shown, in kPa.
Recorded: 15 kPa
